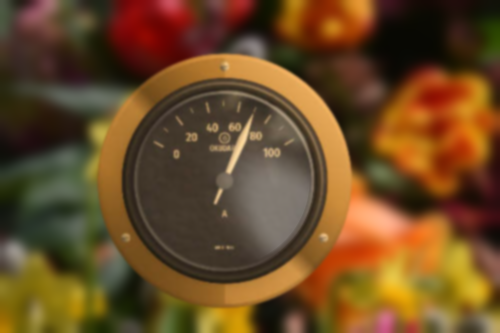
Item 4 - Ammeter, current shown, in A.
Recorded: 70 A
